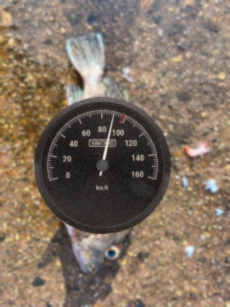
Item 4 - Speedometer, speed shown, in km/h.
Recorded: 90 km/h
